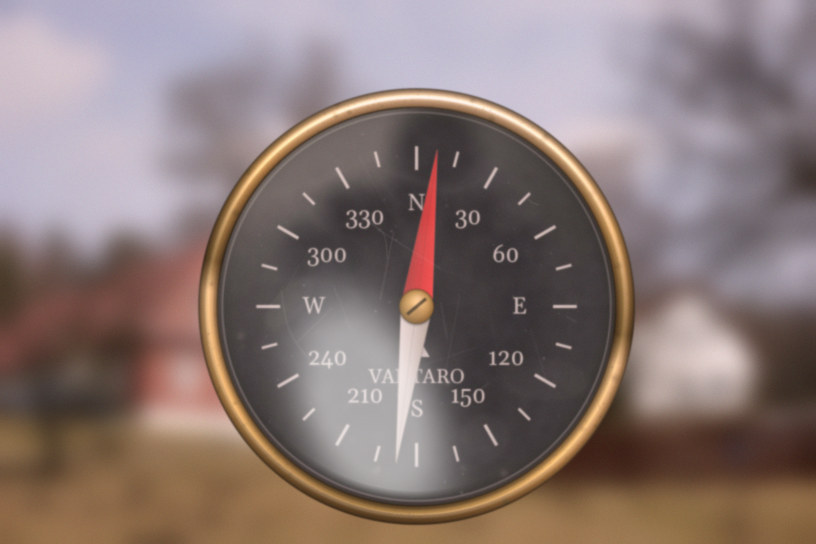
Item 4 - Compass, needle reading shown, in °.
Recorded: 7.5 °
